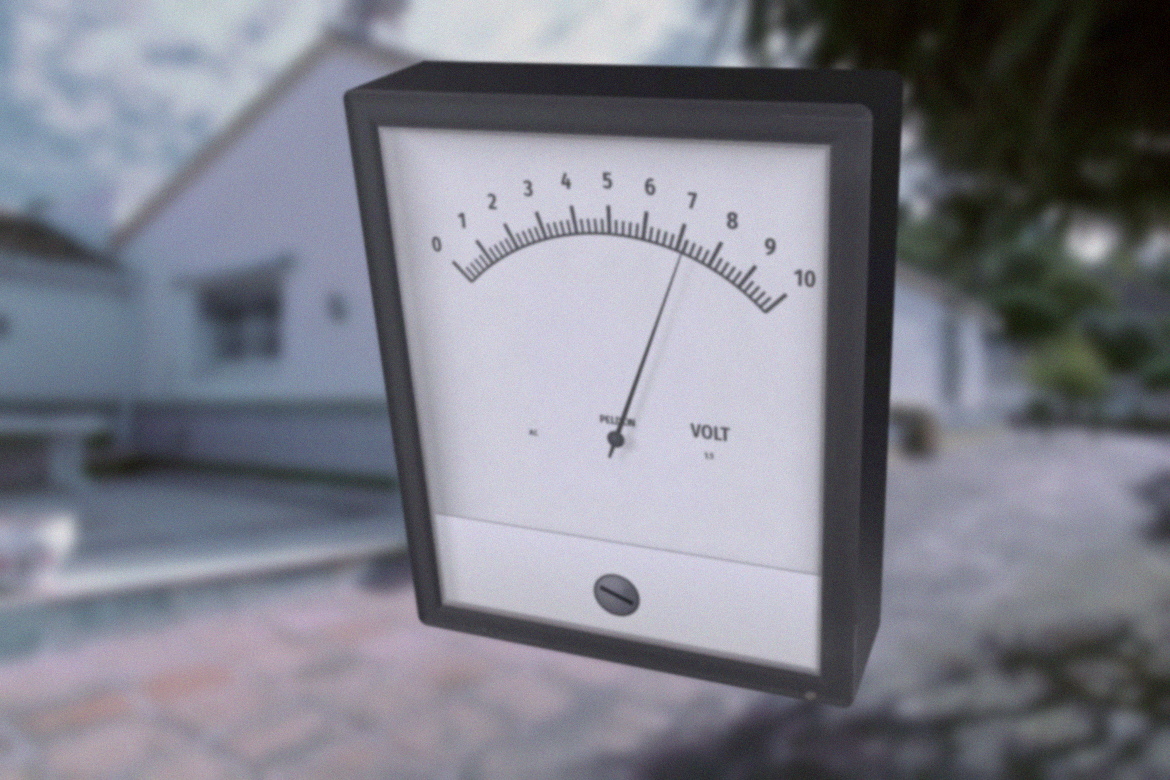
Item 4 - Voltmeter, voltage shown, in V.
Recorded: 7.2 V
